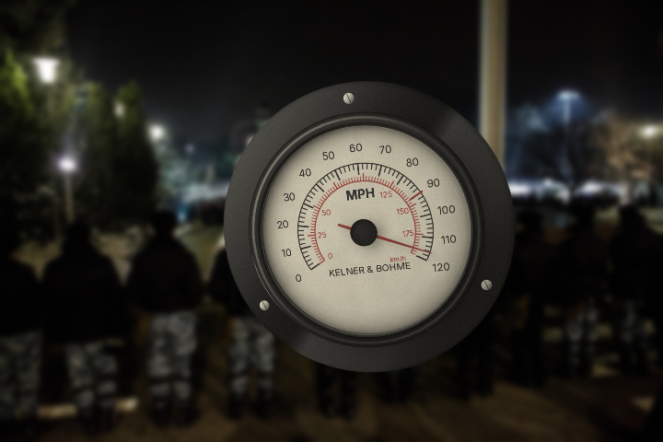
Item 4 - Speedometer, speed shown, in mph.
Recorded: 116 mph
